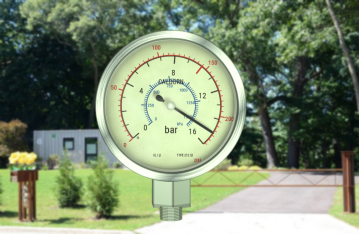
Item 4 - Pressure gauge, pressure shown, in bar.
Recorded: 15 bar
